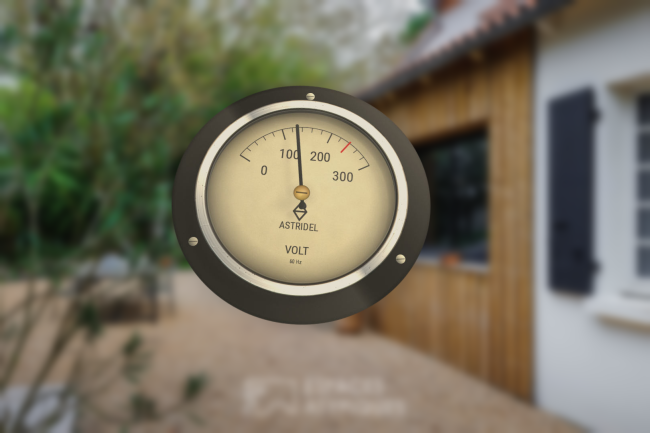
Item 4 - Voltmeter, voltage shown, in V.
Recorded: 130 V
